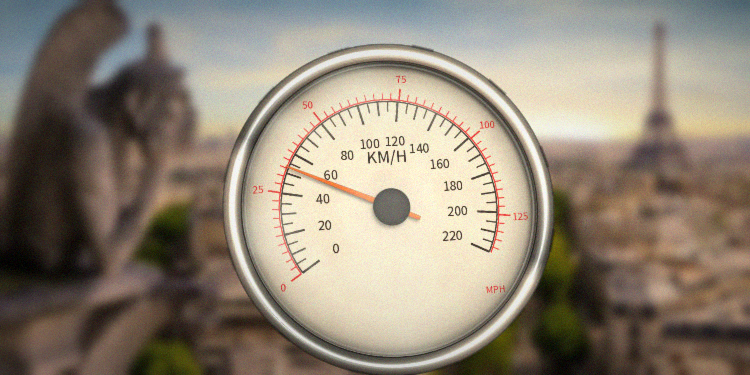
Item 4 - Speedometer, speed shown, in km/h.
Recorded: 52.5 km/h
